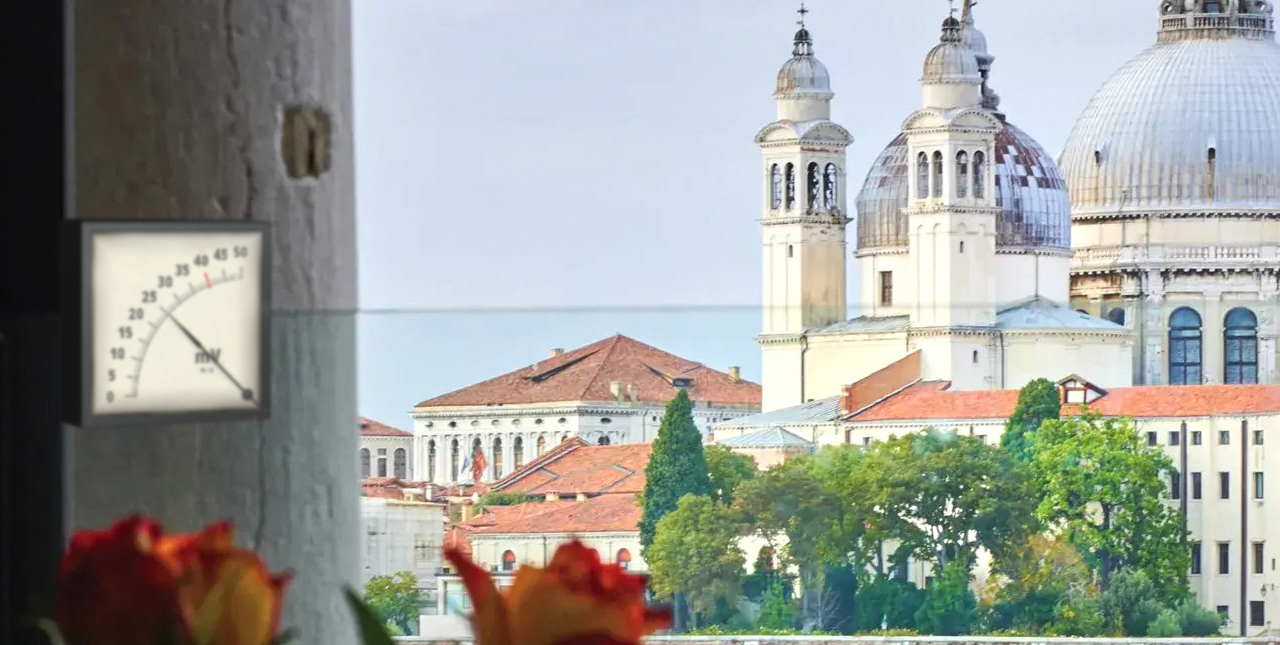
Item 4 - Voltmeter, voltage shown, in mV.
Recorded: 25 mV
